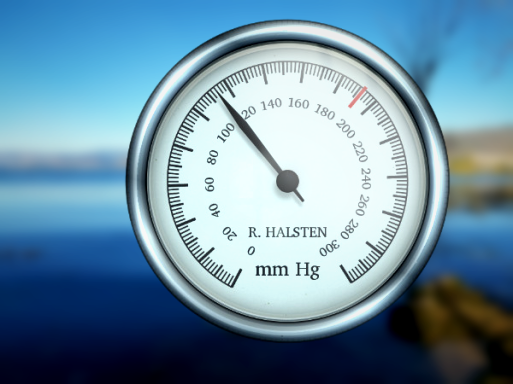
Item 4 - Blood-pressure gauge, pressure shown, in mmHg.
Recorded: 114 mmHg
